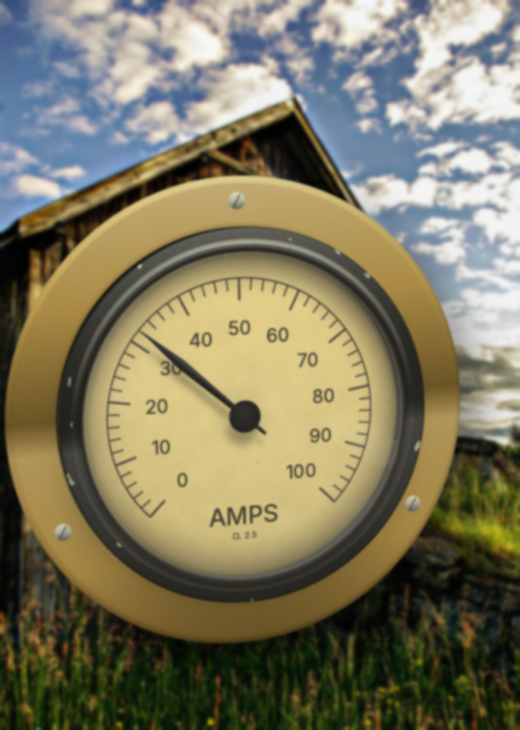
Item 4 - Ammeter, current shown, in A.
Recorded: 32 A
